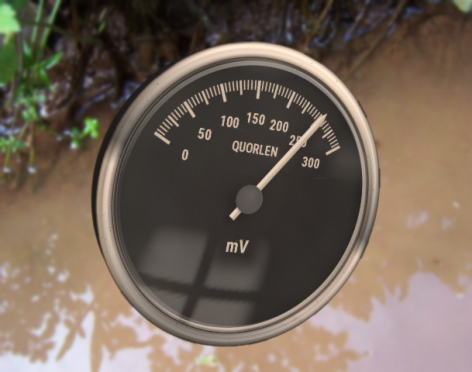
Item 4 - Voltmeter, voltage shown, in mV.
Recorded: 250 mV
